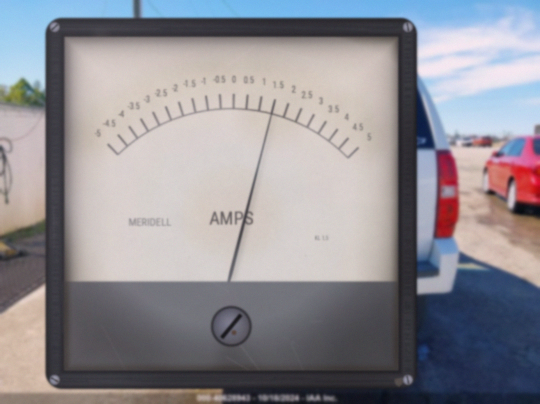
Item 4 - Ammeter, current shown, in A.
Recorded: 1.5 A
